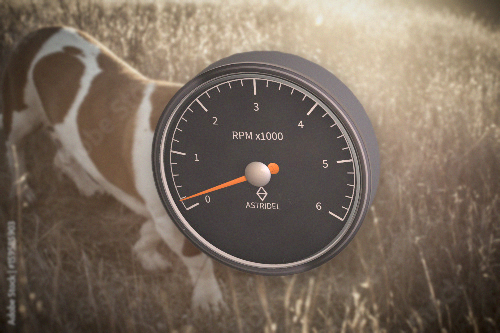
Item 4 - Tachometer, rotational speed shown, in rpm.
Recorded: 200 rpm
